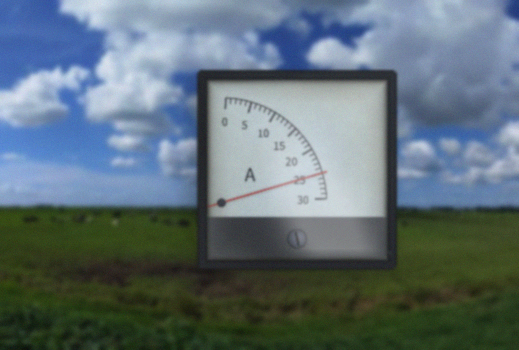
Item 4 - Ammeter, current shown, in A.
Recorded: 25 A
